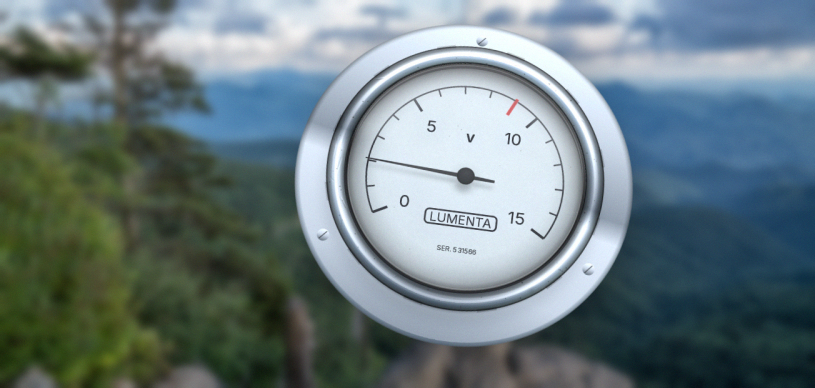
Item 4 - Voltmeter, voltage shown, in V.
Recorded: 2 V
